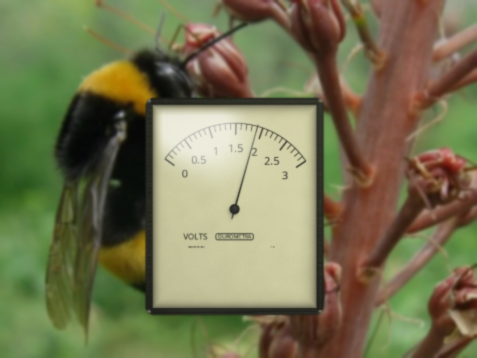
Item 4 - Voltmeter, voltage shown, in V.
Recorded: 1.9 V
